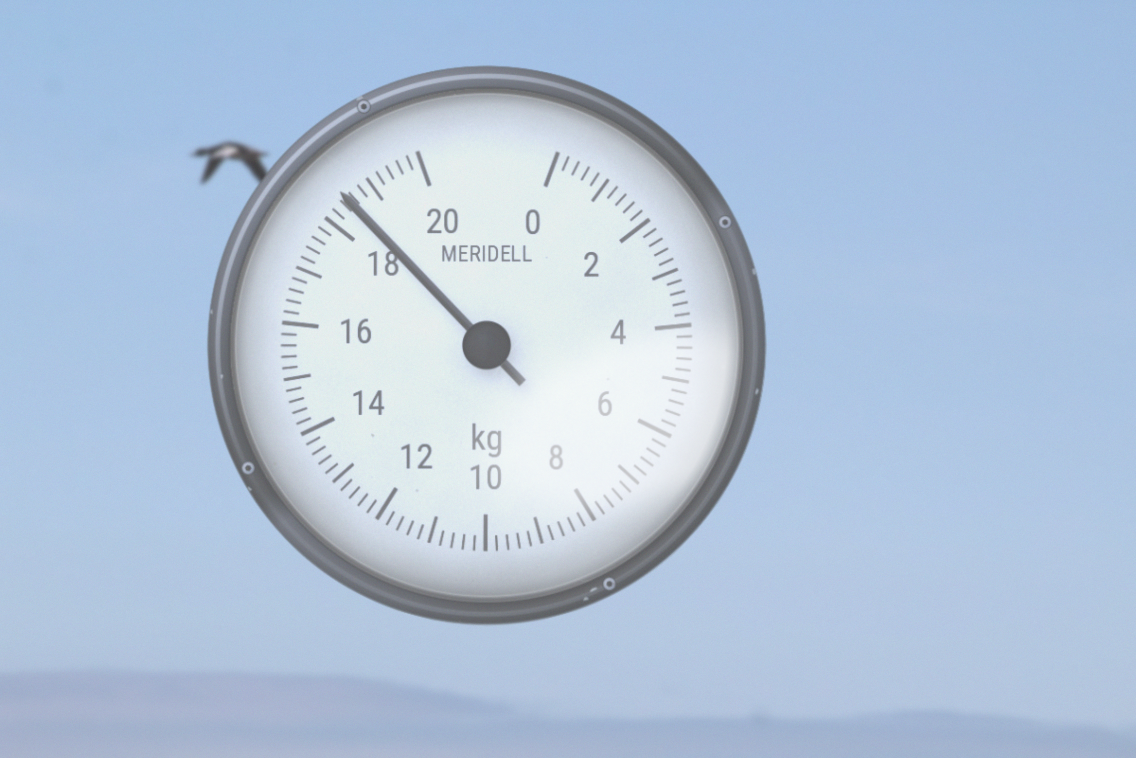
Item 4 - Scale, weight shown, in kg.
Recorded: 18.5 kg
